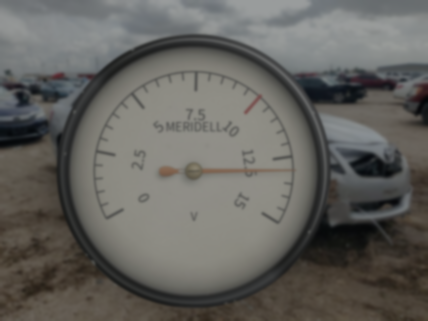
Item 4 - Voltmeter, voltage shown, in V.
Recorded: 13 V
